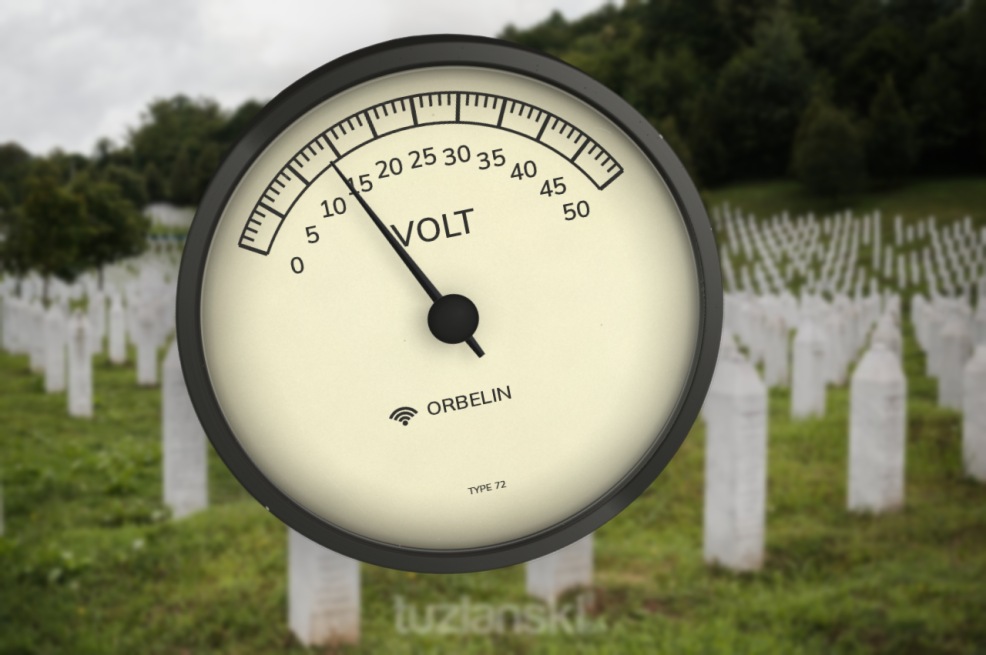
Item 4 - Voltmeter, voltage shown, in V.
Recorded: 14 V
